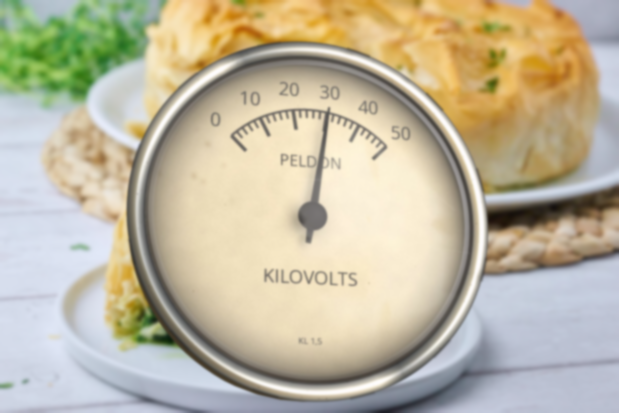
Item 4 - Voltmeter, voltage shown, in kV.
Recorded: 30 kV
